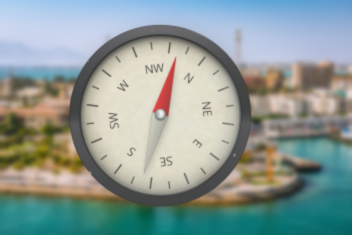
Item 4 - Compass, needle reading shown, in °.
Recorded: 337.5 °
